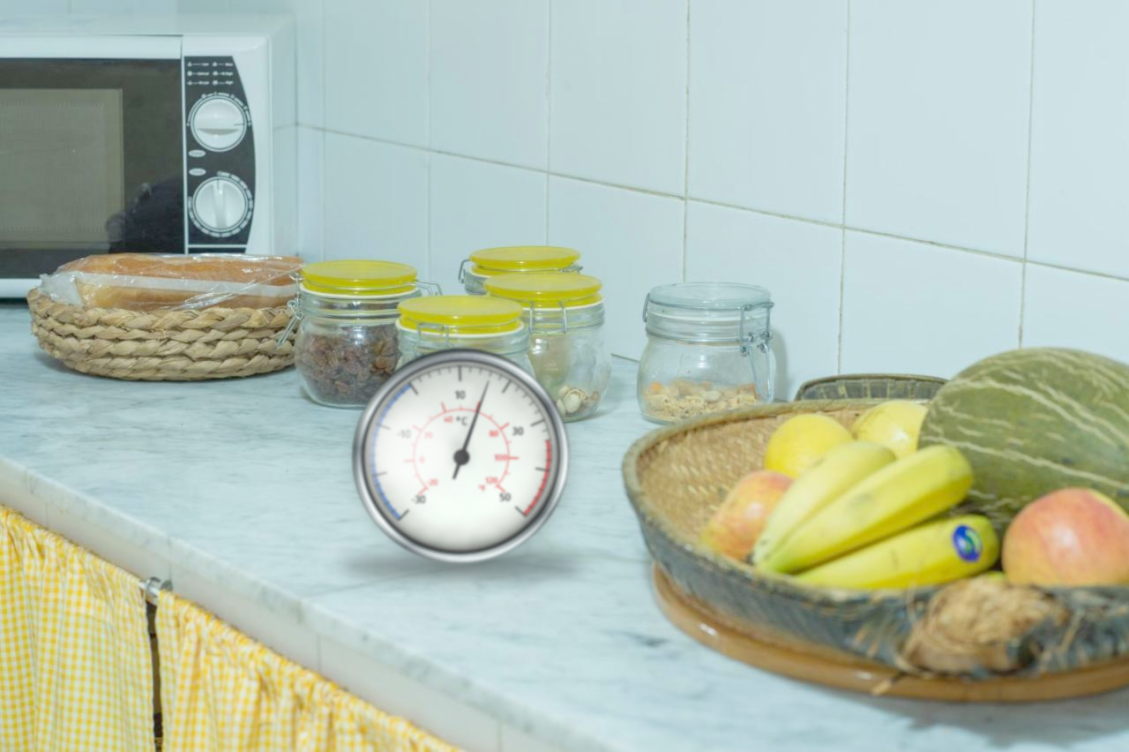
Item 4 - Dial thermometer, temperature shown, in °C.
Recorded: 16 °C
